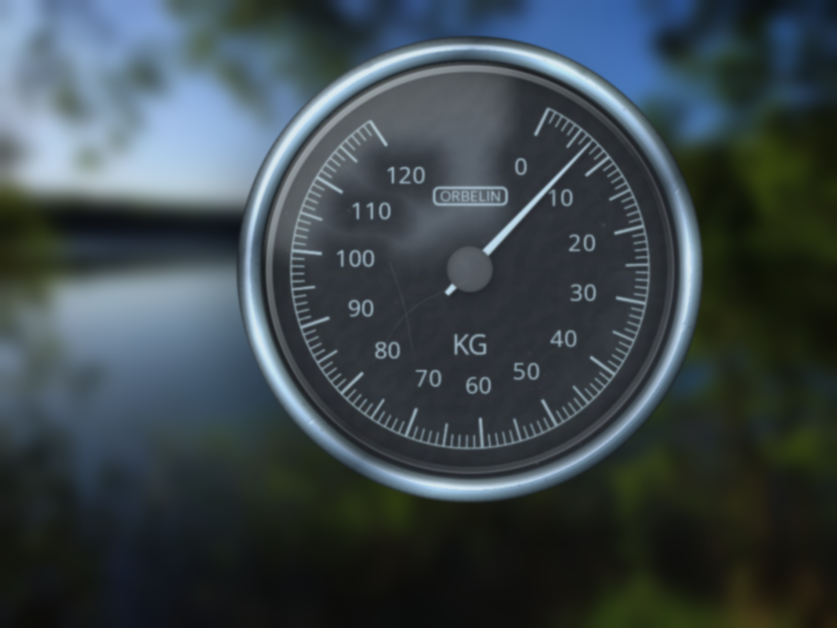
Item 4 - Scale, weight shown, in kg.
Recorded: 7 kg
